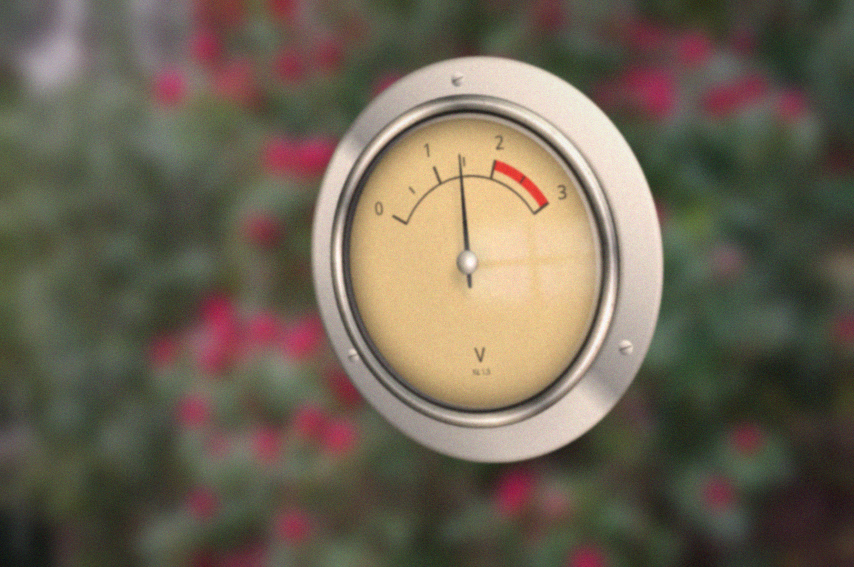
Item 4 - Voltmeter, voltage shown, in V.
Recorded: 1.5 V
